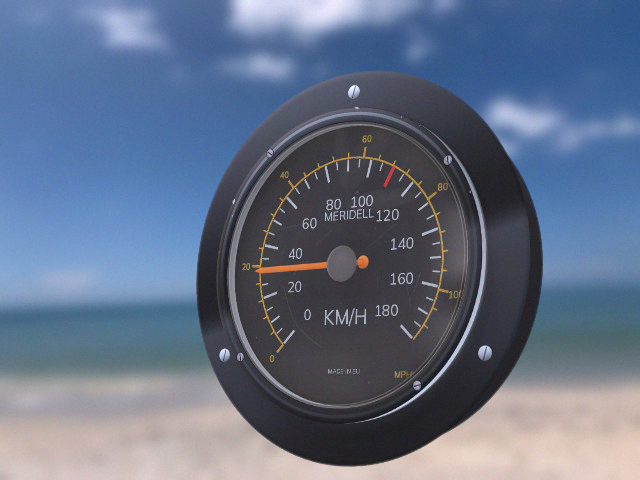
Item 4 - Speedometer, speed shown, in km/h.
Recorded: 30 km/h
